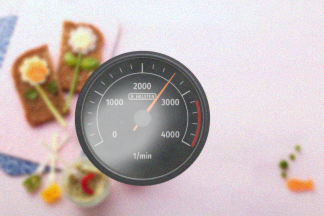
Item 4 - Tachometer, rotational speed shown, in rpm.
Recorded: 2600 rpm
